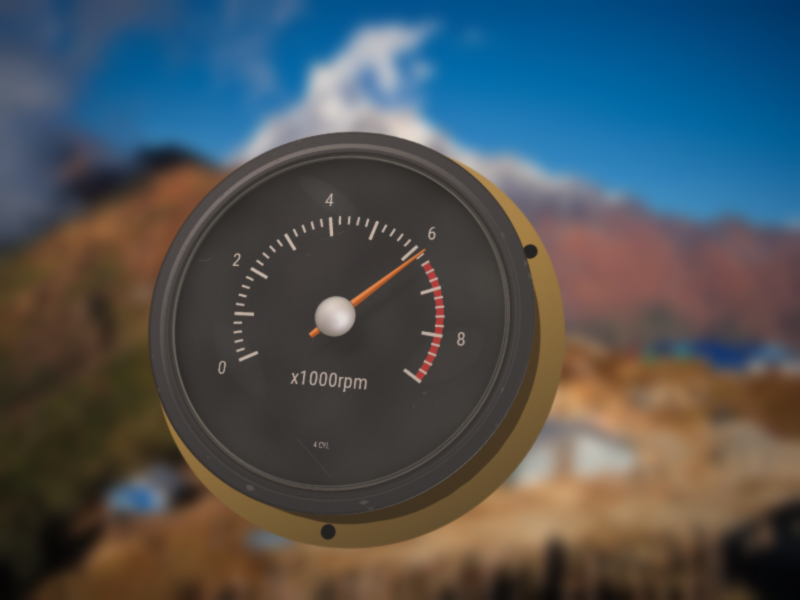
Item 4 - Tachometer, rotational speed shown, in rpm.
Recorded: 6200 rpm
